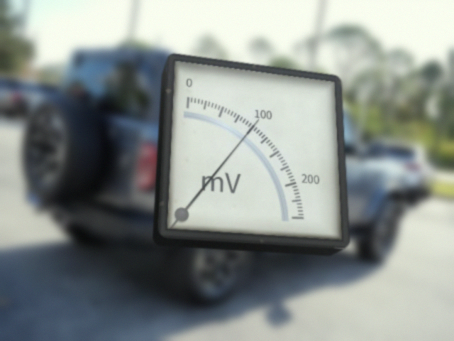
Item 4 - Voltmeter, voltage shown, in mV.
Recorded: 100 mV
